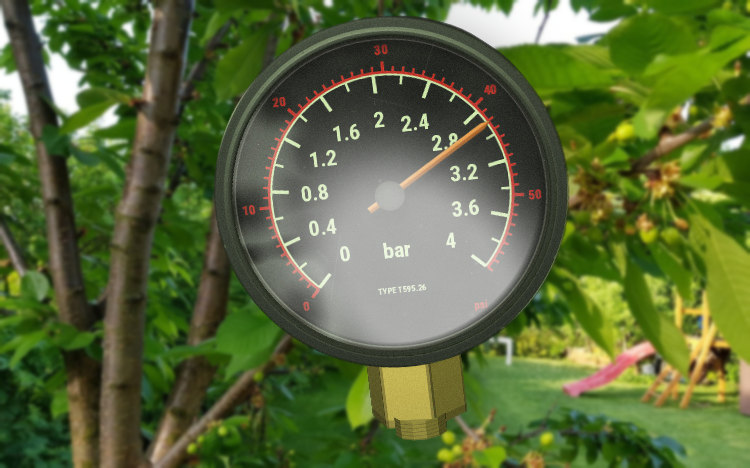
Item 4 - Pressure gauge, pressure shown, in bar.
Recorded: 2.9 bar
